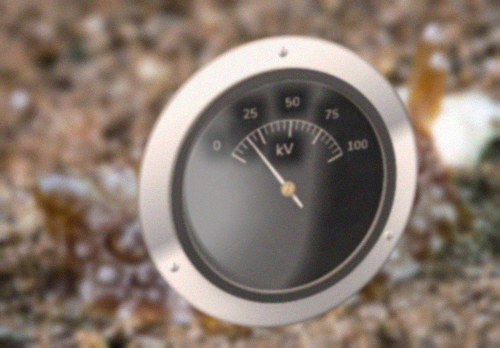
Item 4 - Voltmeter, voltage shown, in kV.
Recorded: 15 kV
